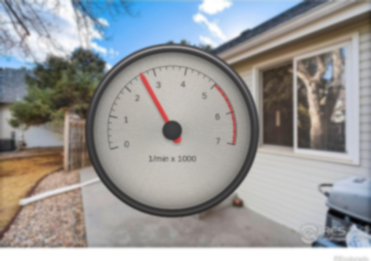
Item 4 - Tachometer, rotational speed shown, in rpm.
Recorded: 2600 rpm
